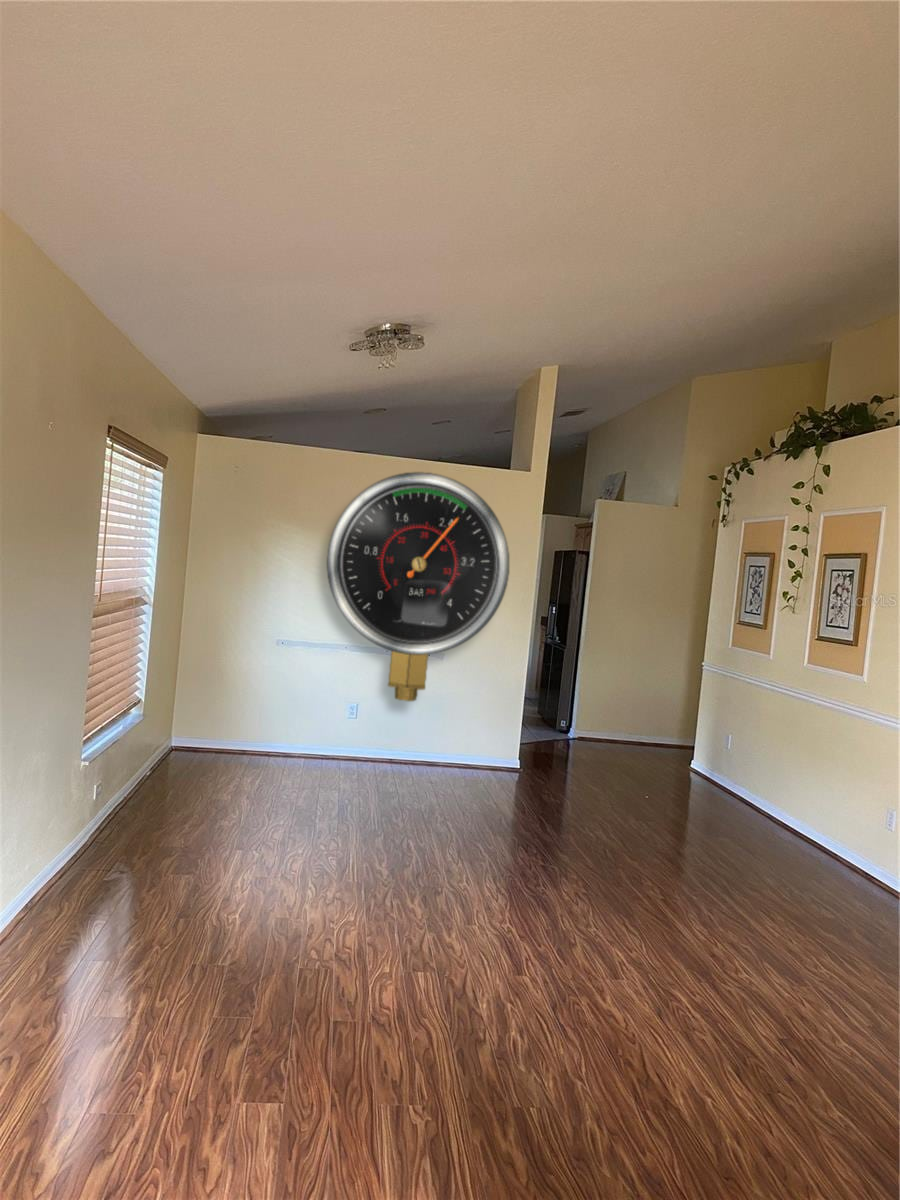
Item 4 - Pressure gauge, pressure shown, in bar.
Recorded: 2.5 bar
